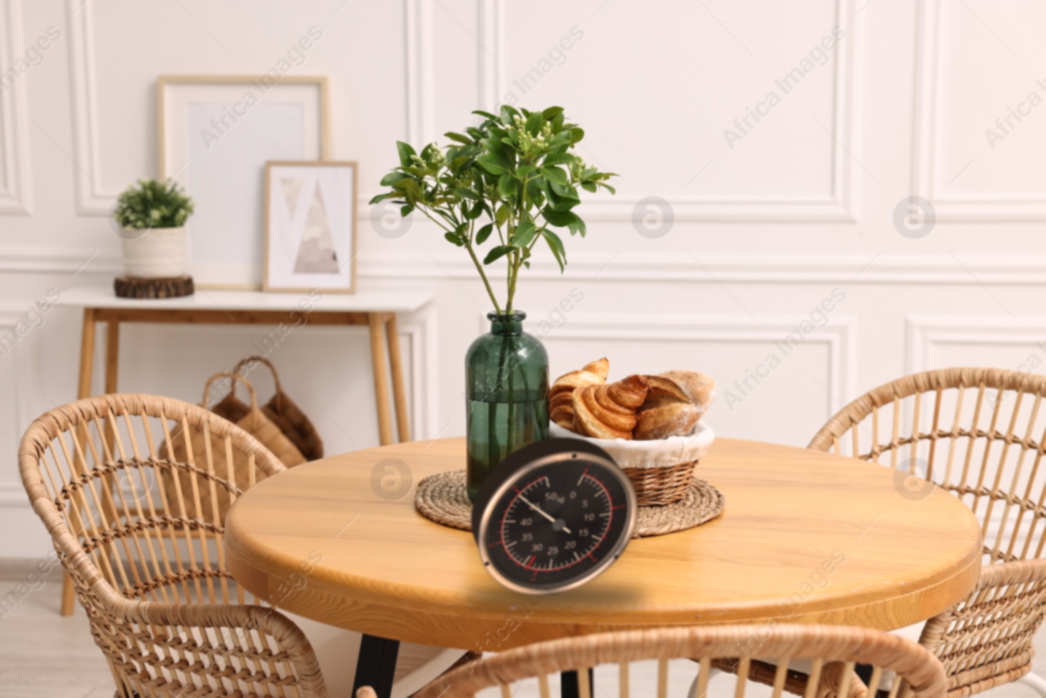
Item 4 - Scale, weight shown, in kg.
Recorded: 45 kg
